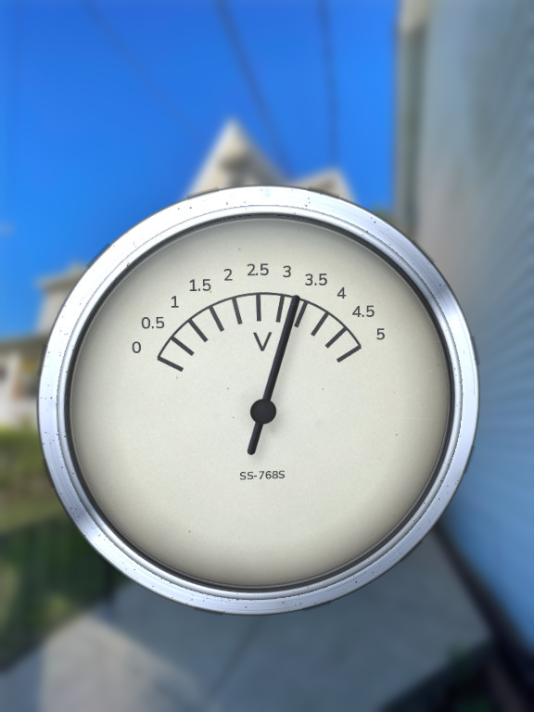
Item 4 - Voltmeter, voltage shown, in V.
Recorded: 3.25 V
